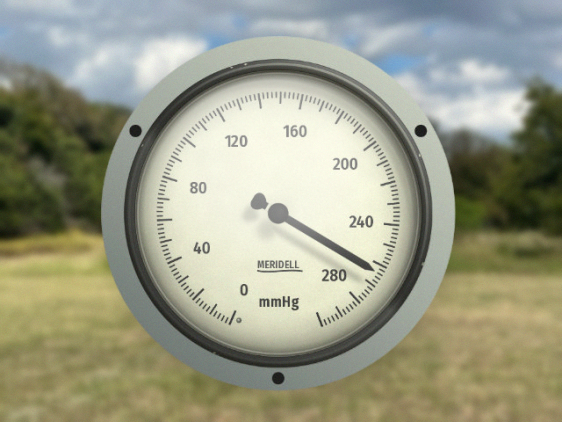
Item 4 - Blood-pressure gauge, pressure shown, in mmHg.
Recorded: 264 mmHg
